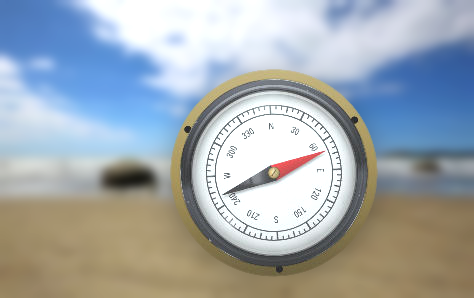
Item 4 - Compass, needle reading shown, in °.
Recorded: 70 °
